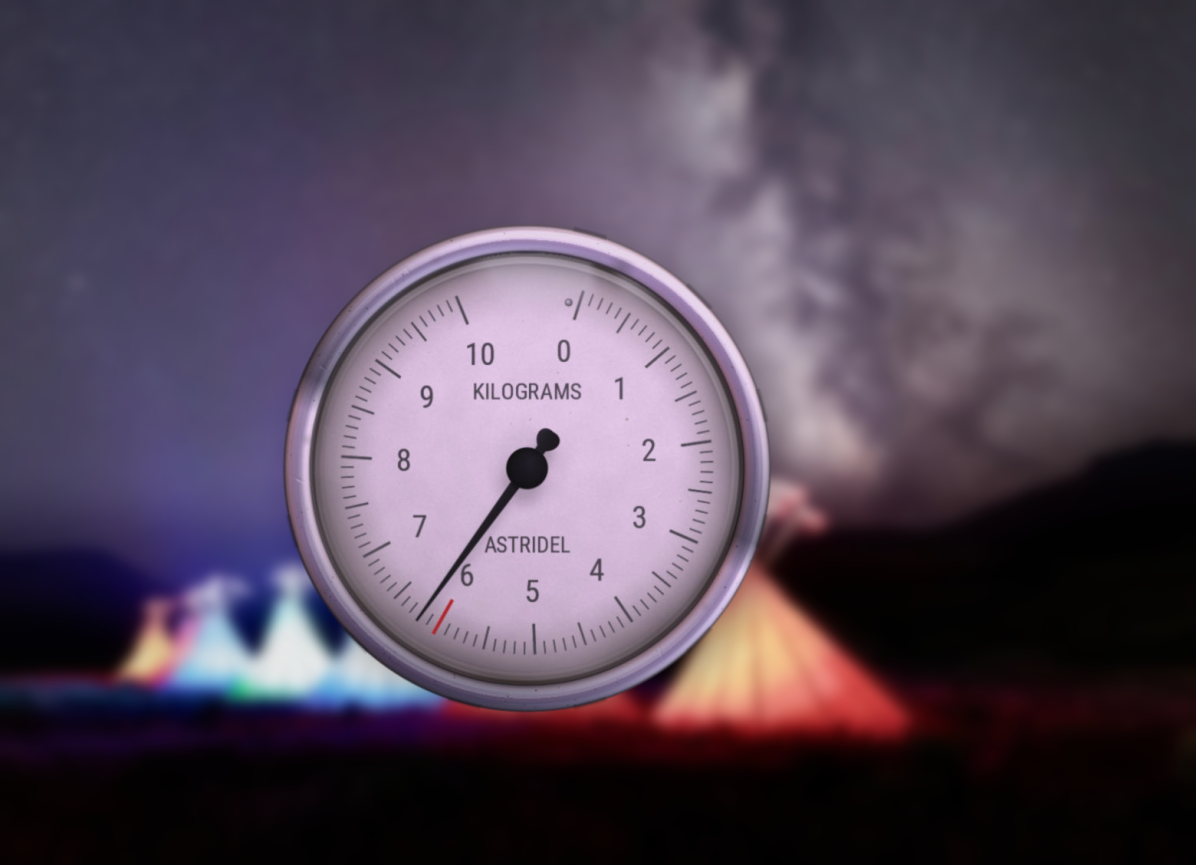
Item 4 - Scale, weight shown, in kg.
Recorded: 6.2 kg
